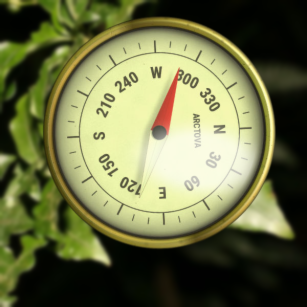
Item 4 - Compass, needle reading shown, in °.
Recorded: 290 °
